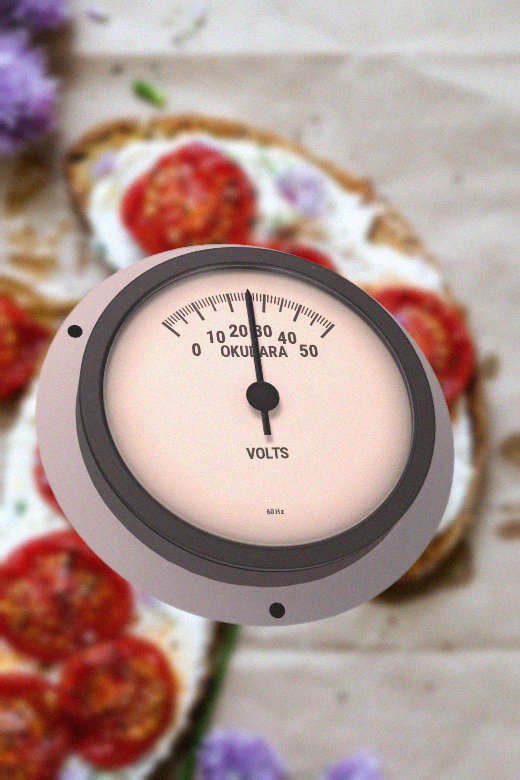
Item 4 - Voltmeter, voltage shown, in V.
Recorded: 25 V
